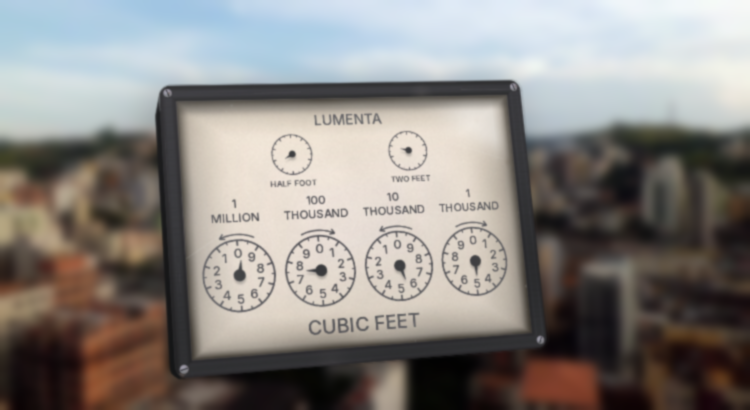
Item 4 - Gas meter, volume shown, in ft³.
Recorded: 975500 ft³
